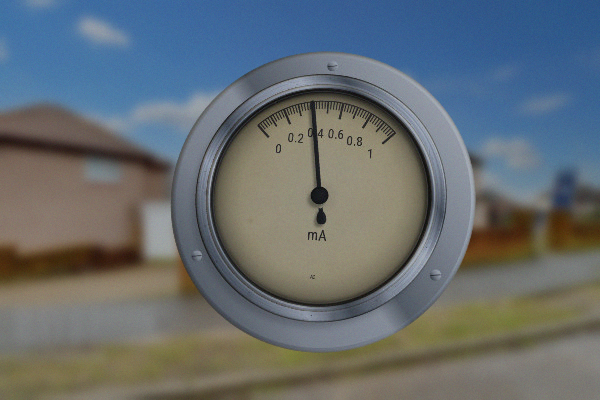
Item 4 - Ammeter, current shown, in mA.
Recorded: 0.4 mA
